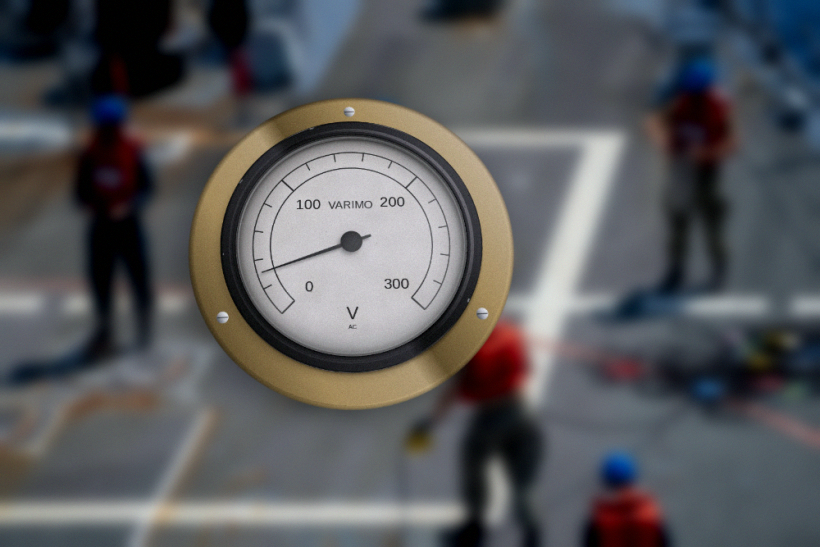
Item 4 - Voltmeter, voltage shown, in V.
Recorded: 30 V
